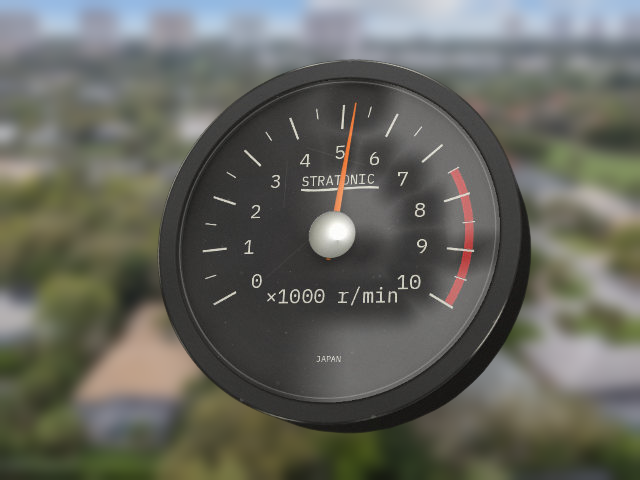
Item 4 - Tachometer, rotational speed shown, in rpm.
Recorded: 5250 rpm
